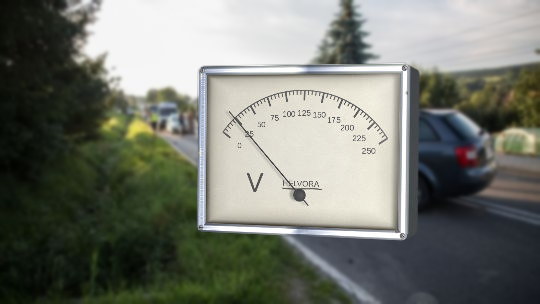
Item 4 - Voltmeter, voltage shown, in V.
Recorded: 25 V
